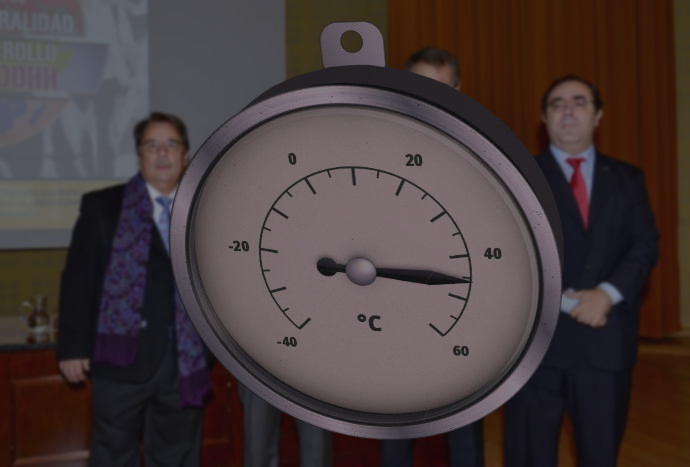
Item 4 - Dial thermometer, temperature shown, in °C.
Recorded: 45 °C
